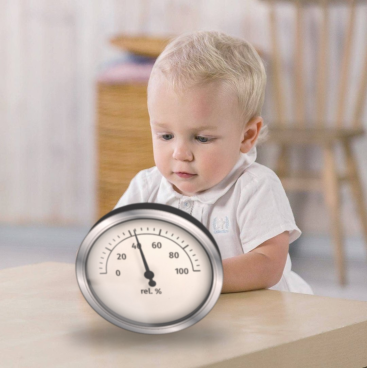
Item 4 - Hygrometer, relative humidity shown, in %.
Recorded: 44 %
